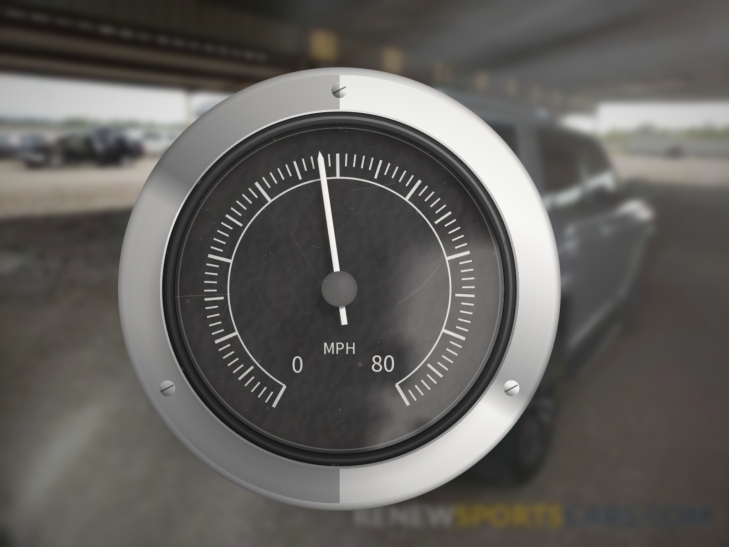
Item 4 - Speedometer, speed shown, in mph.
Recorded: 38 mph
